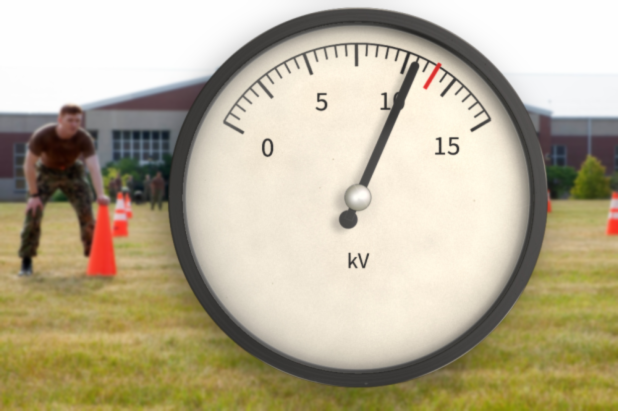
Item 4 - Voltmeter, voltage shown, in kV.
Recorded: 10.5 kV
